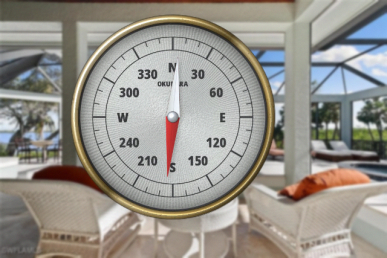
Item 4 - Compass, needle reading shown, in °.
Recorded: 185 °
